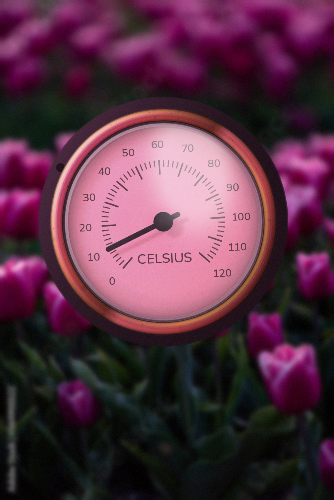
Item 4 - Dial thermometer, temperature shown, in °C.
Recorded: 10 °C
